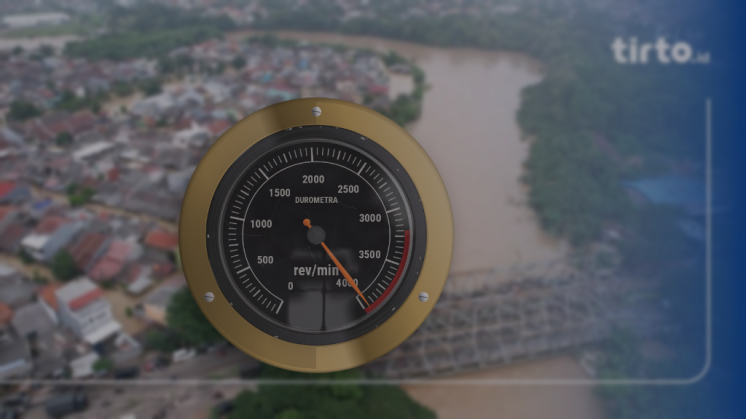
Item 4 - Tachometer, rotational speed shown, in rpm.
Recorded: 3950 rpm
